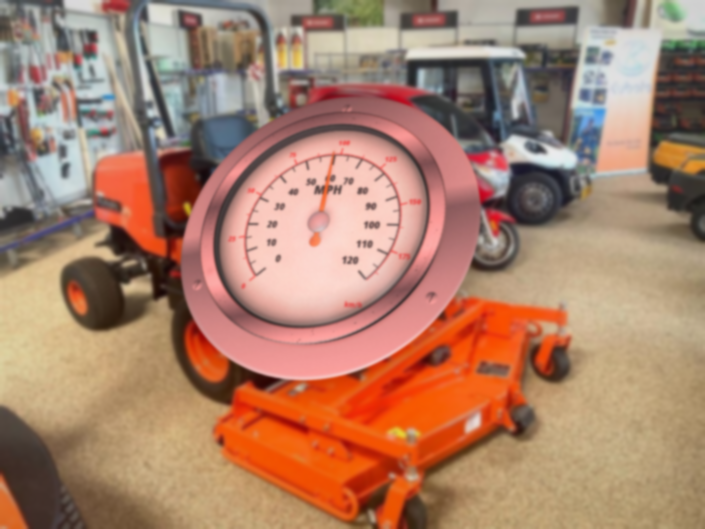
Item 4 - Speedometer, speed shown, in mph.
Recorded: 60 mph
